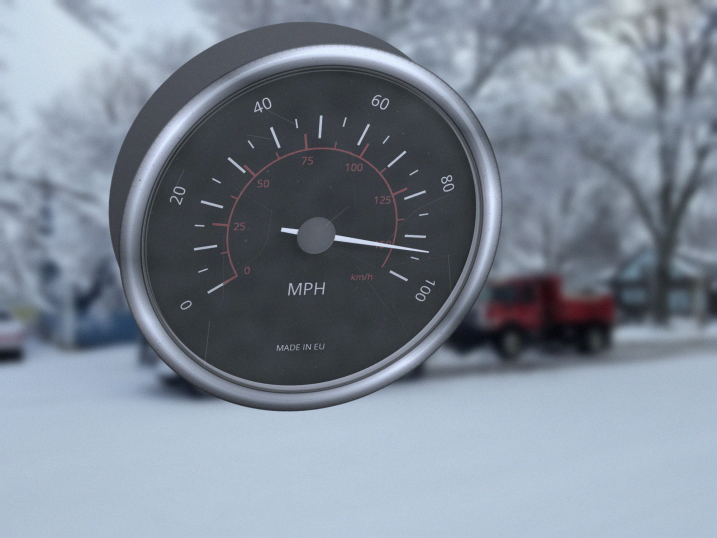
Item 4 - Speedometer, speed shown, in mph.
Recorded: 92.5 mph
